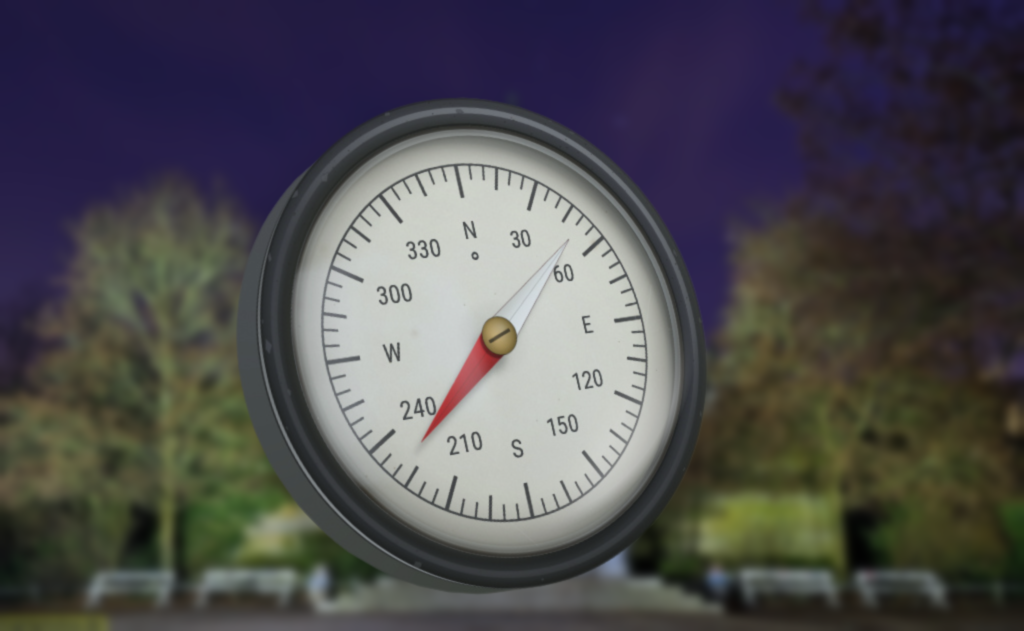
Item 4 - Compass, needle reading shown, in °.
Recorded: 230 °
